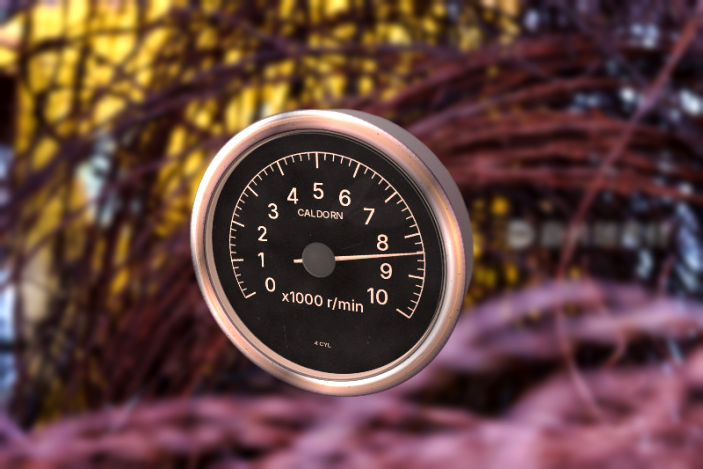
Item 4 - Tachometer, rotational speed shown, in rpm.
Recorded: 8400 rpm
